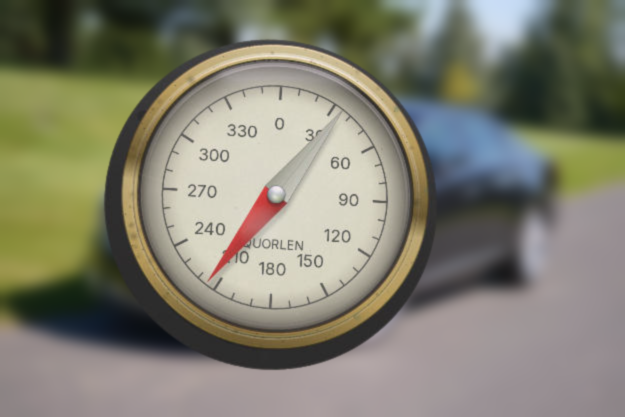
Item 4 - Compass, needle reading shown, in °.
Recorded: 215 °
